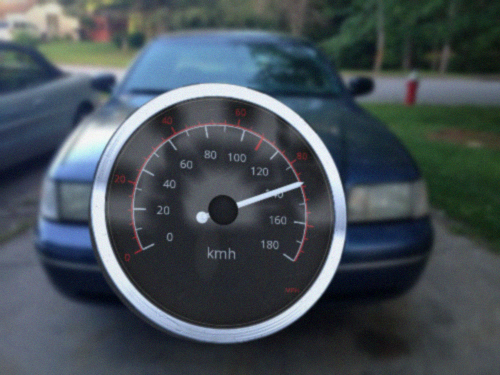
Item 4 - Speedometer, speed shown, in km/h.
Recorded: 140 km/h
